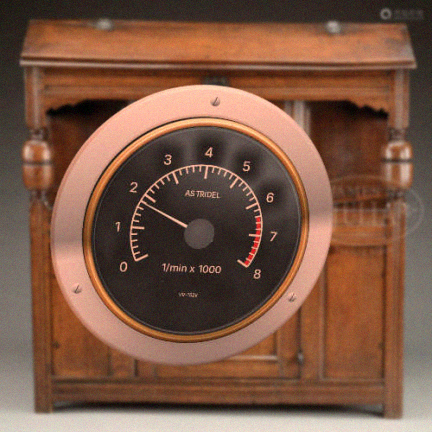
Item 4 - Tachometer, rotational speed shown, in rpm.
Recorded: 1800 rpm
